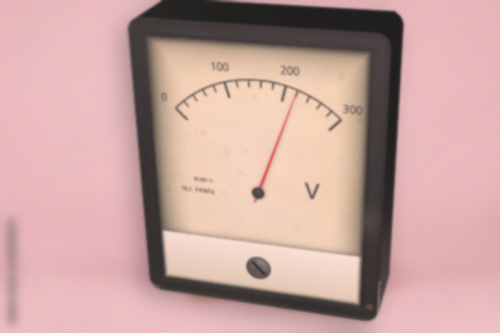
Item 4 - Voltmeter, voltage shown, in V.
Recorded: 220 V
